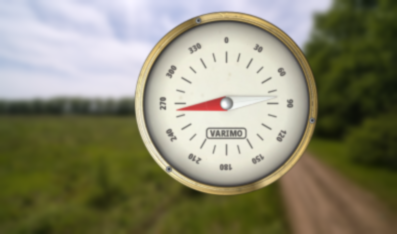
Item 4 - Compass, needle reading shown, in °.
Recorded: 262.5 °
